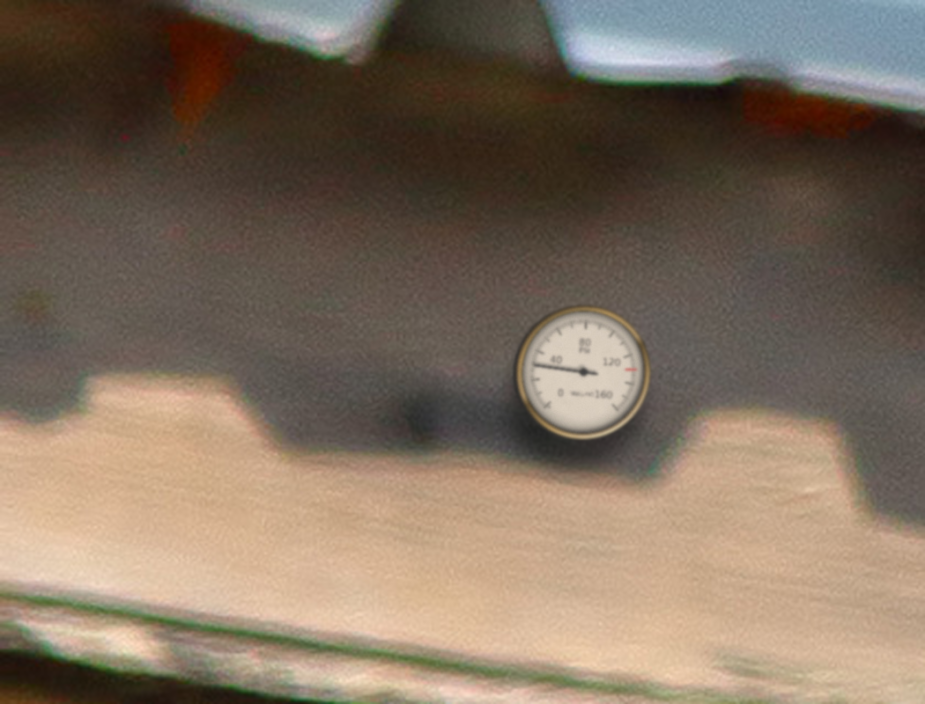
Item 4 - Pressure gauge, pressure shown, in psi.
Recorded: 30 psi
